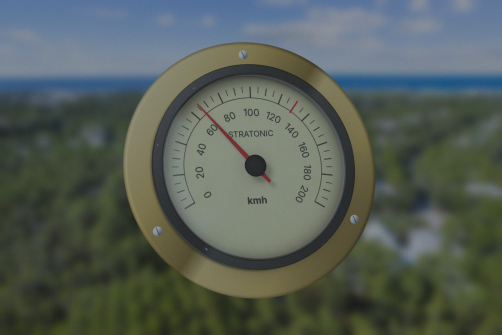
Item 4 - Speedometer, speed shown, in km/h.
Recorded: 65 km/h
